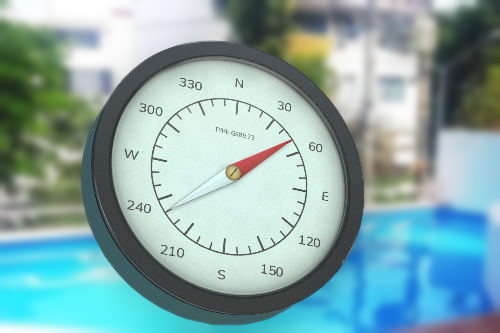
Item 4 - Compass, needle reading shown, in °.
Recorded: 50 °
